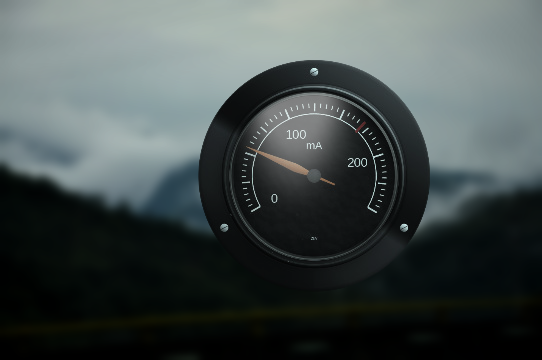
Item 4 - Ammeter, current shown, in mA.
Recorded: 55 mA
